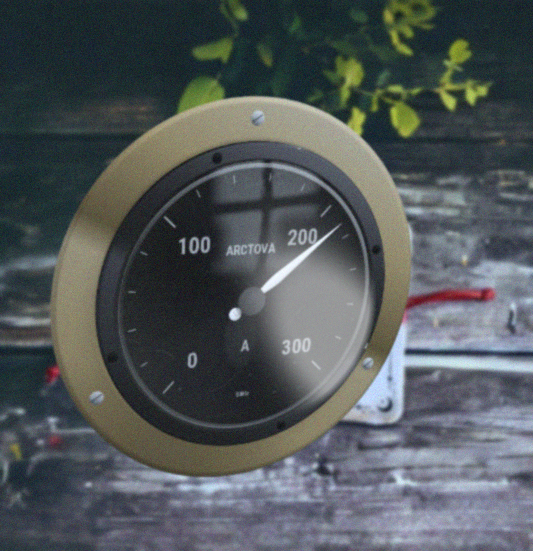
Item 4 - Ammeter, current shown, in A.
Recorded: 210 A
